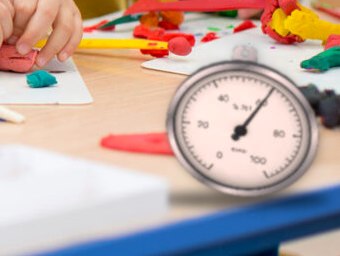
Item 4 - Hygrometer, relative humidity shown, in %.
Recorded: 60 %
